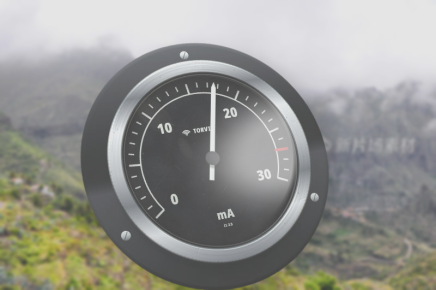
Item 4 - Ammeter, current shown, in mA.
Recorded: 17.5 mA
